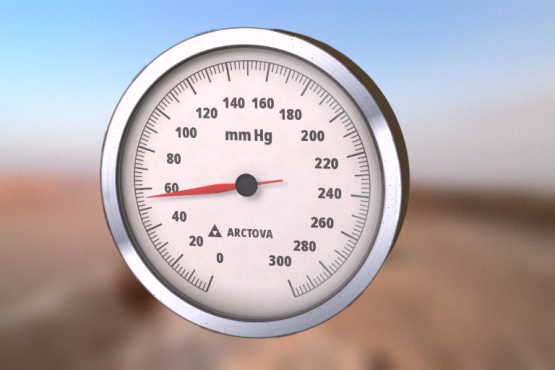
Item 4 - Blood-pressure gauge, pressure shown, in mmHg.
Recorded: 56 mmHg
